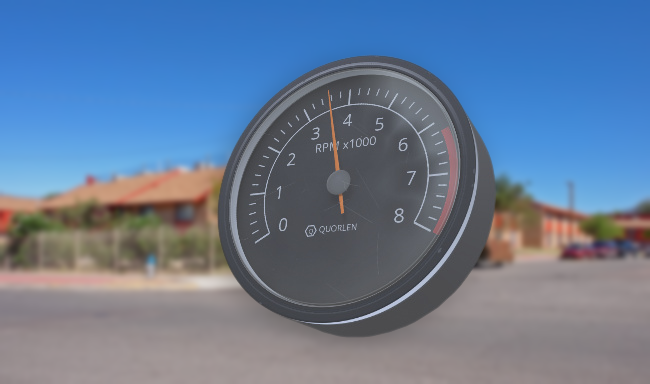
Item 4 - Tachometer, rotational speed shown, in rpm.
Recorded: 3600 rpm
